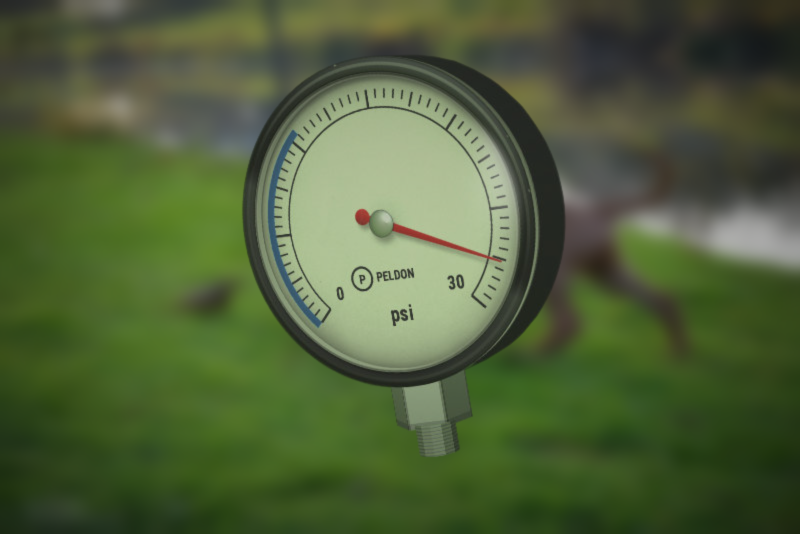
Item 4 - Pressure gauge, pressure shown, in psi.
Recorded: 27.5 psi
